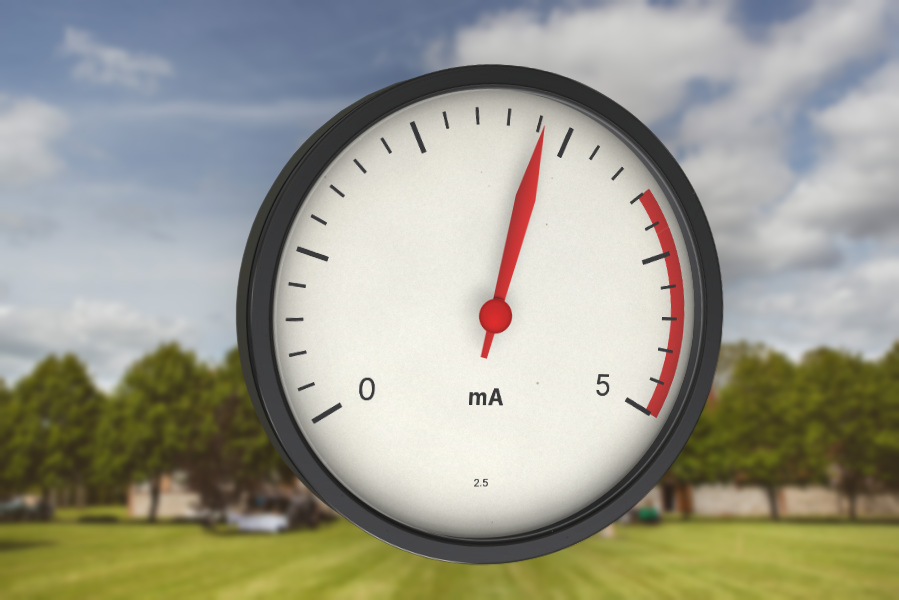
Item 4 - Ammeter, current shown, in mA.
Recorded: 2.8 mA
